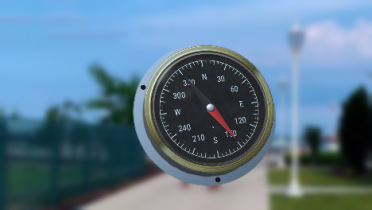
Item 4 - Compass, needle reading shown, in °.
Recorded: 150 °
